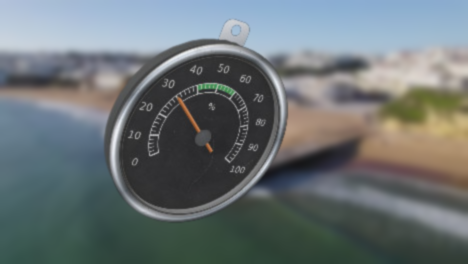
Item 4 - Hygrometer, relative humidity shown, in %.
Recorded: 30 %
